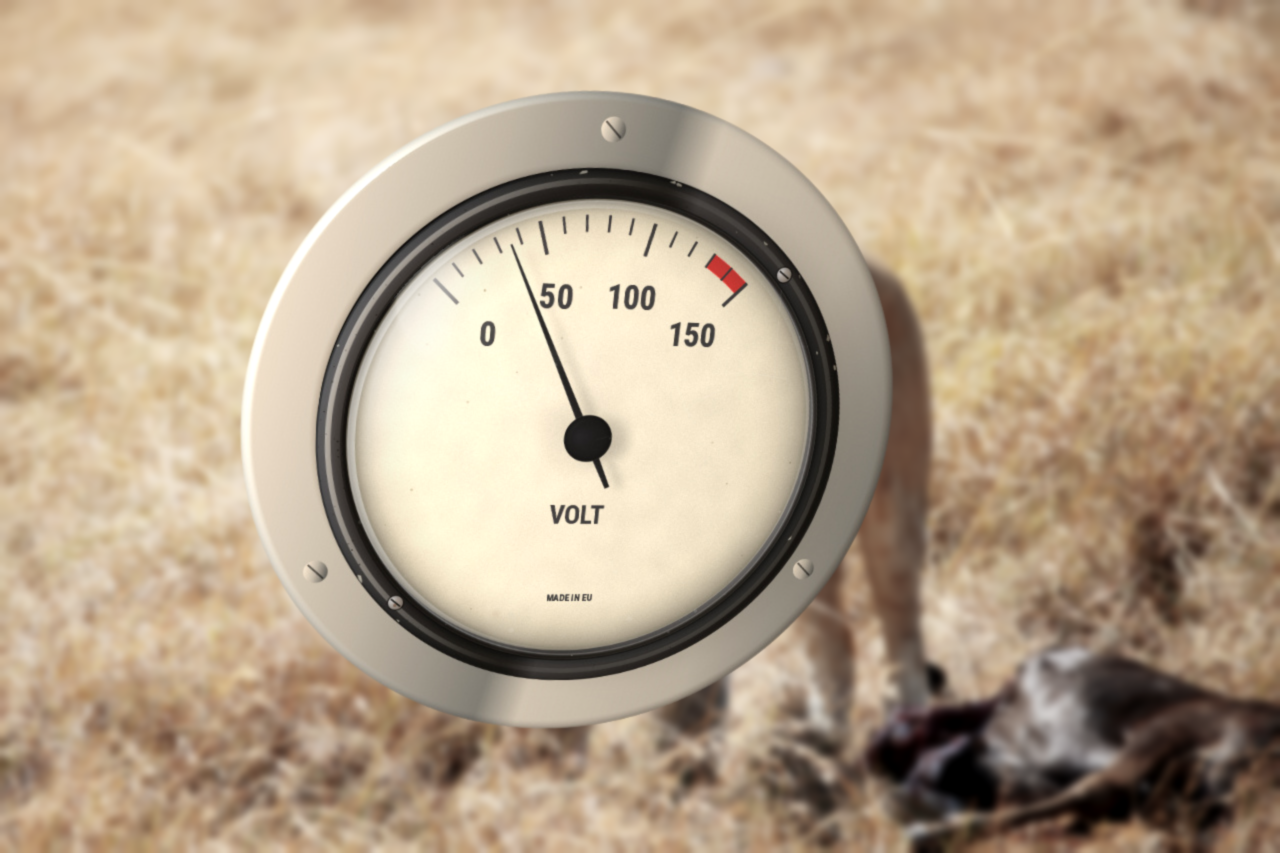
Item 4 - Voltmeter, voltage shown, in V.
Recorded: 35 V
